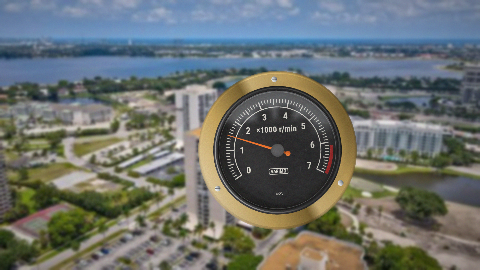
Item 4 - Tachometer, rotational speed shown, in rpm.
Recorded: 1500 rpm
